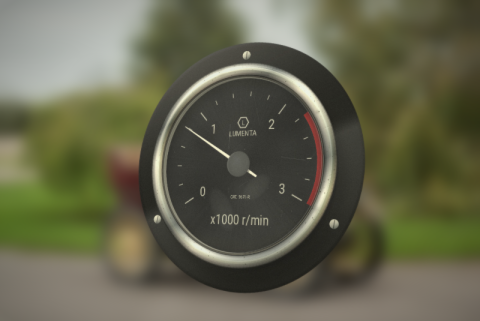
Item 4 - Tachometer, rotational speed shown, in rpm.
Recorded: 800 rpm
